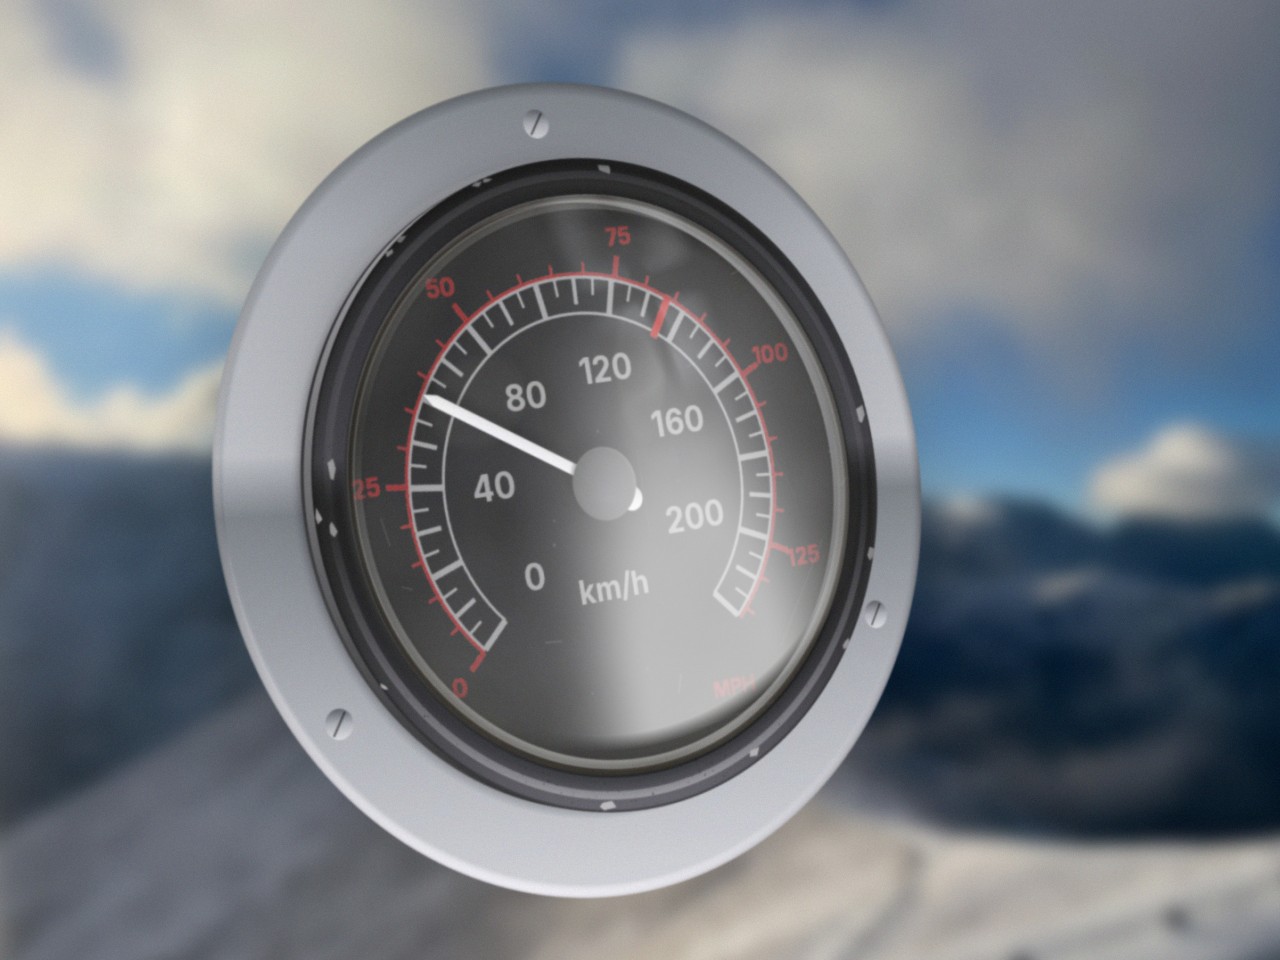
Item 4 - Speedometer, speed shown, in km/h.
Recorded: 60 km/h
